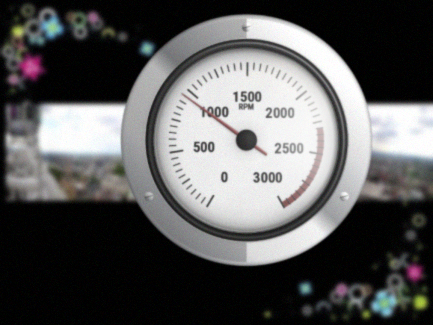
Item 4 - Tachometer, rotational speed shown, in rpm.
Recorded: 950 rpm
